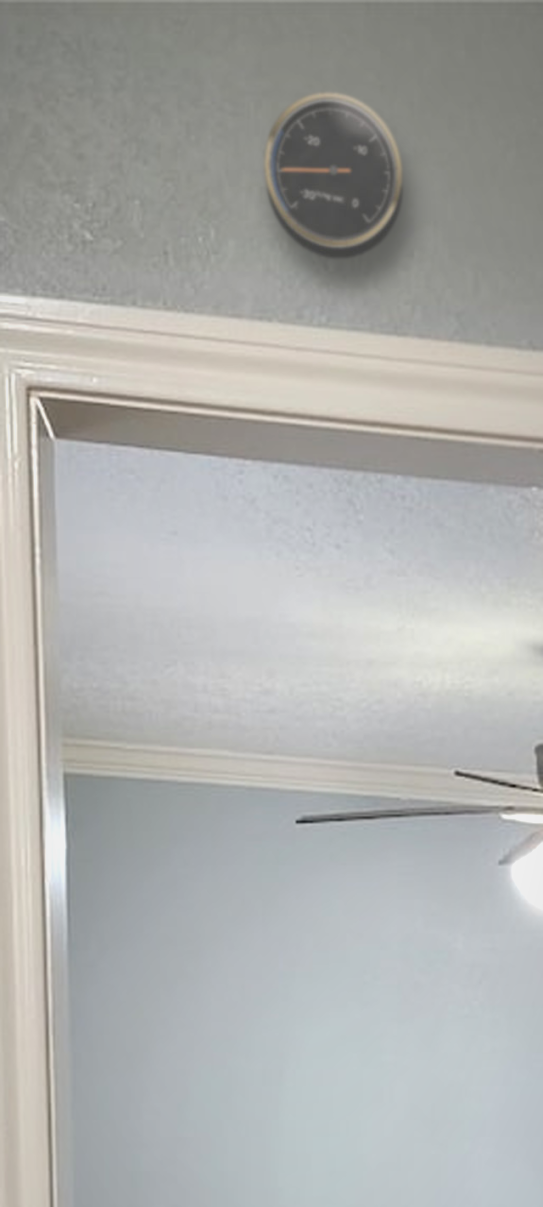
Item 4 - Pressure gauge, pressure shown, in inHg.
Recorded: -26 inHg
